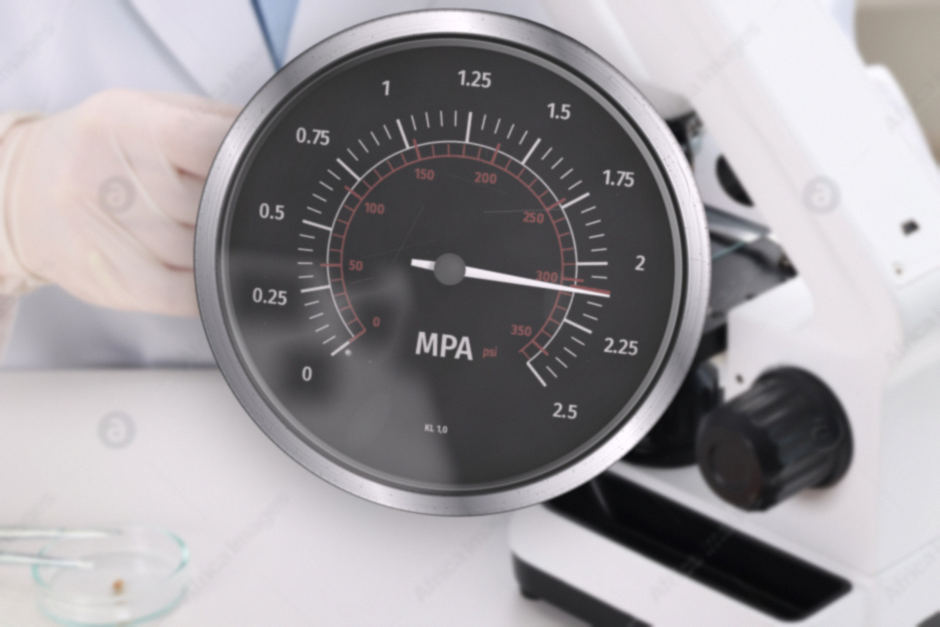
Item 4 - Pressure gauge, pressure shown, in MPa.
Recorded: 2.1 MPa
